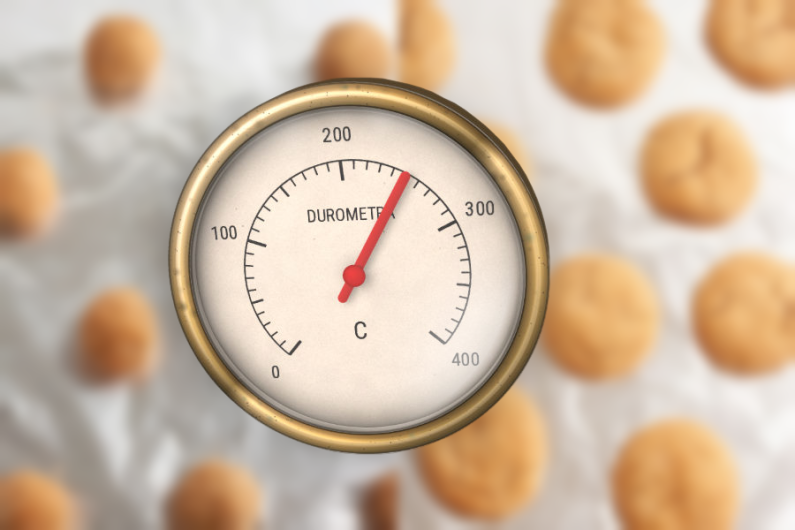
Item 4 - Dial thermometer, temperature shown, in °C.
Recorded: 250 °C
